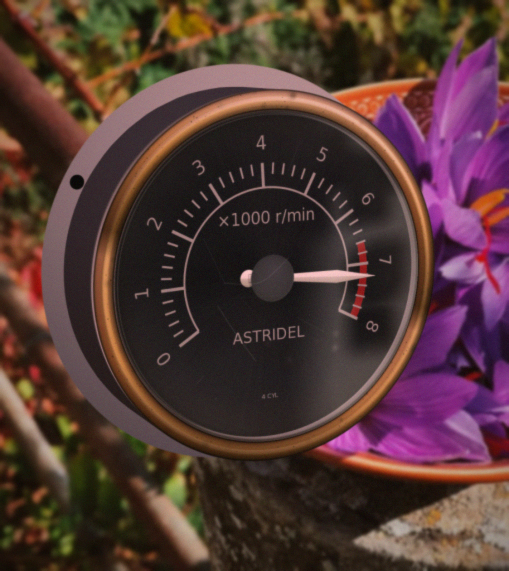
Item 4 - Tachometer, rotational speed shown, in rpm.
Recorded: 7200 rpm
